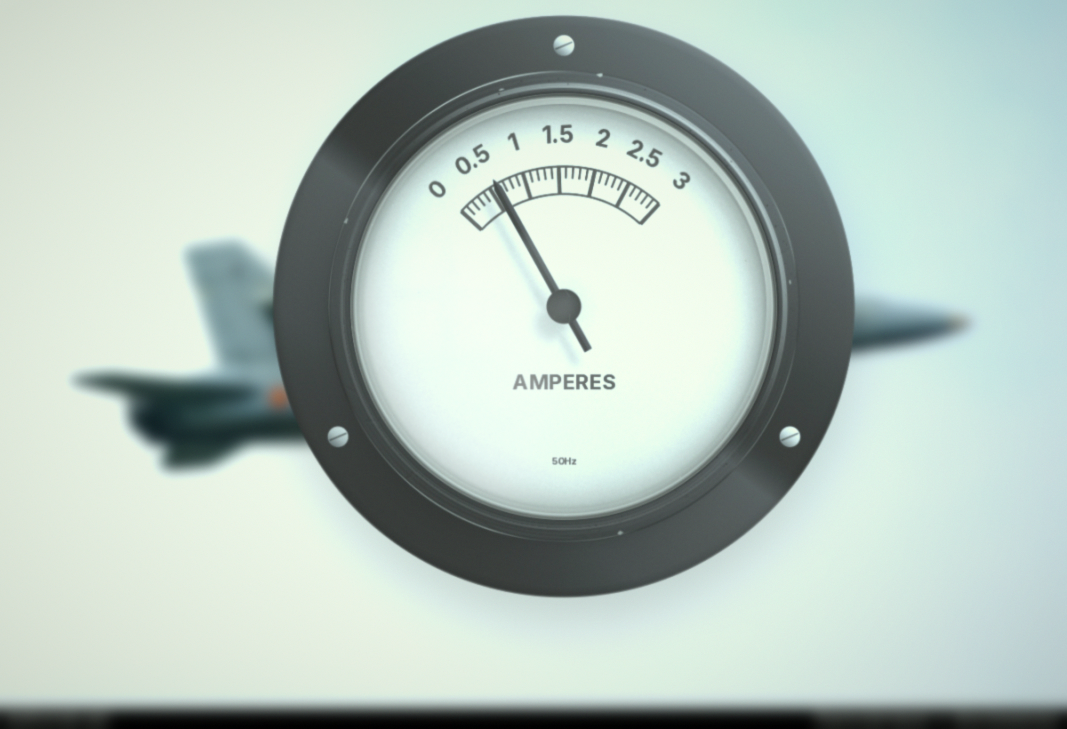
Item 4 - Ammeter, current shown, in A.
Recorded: 0.6 A
